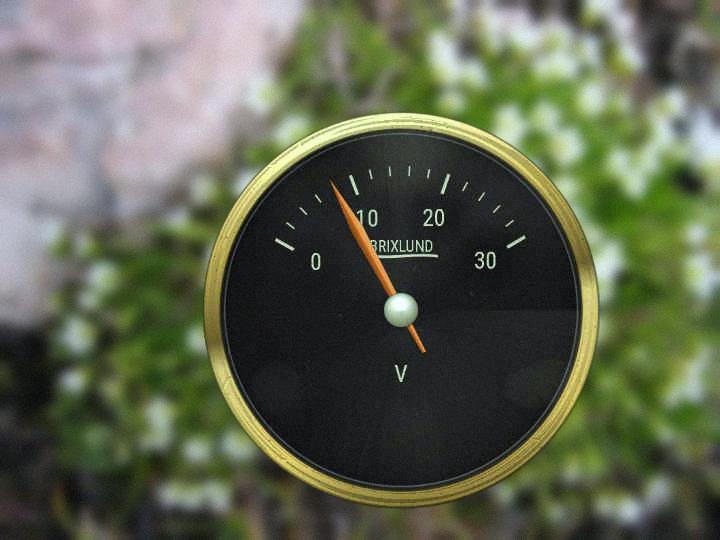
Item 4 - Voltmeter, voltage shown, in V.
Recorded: 8 V
